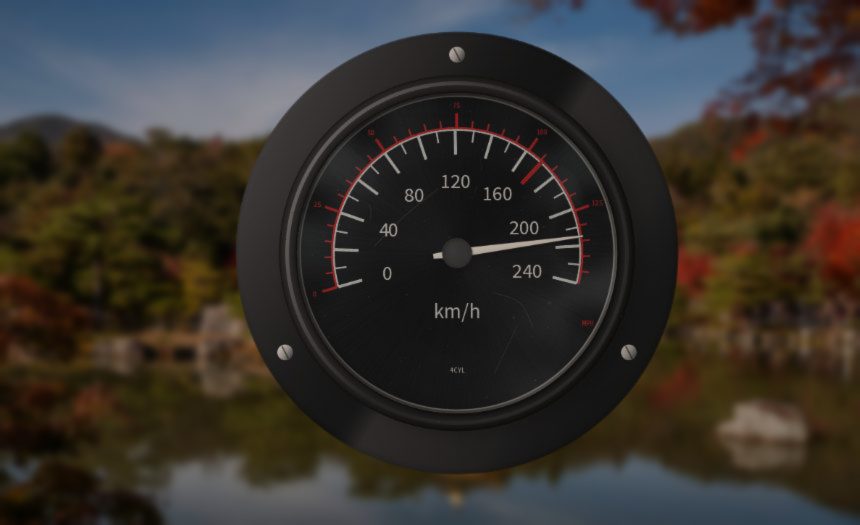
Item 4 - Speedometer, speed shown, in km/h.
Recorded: 215 km/h
